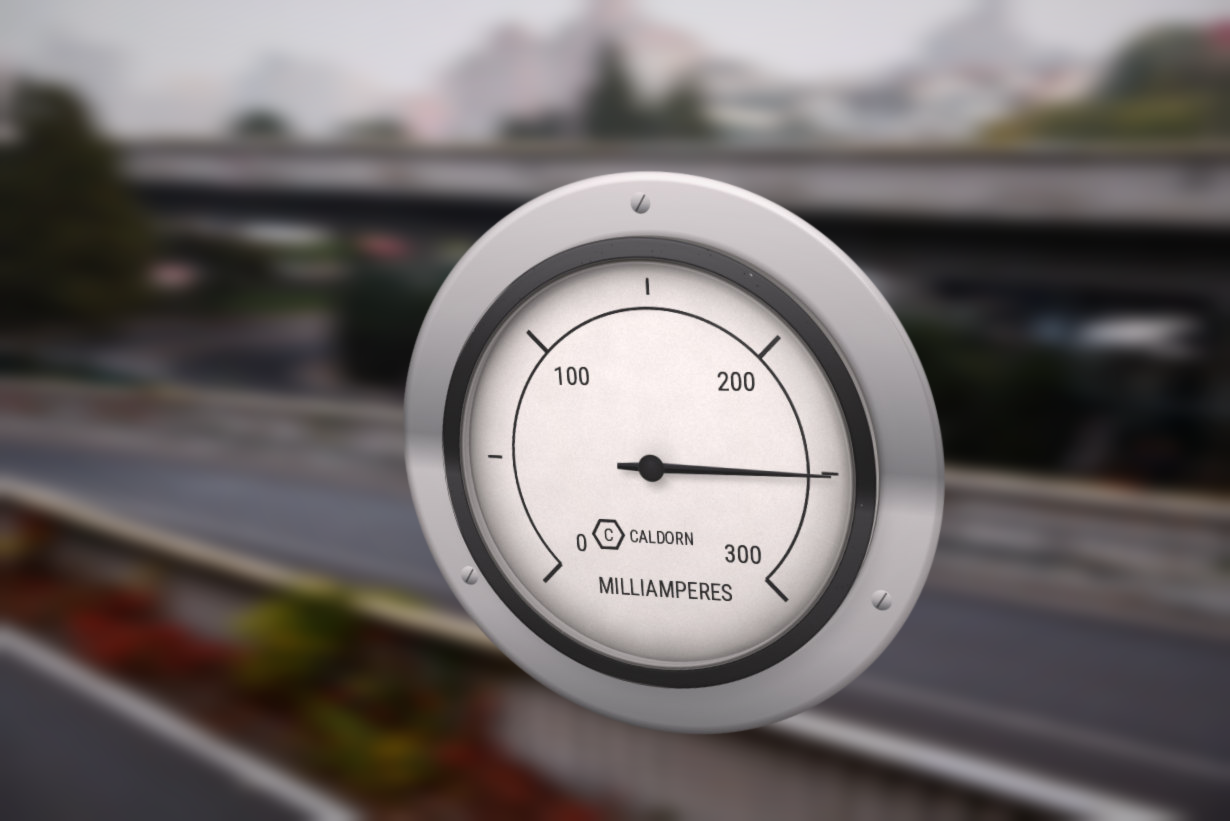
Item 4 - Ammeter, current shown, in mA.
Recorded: 250 mA
